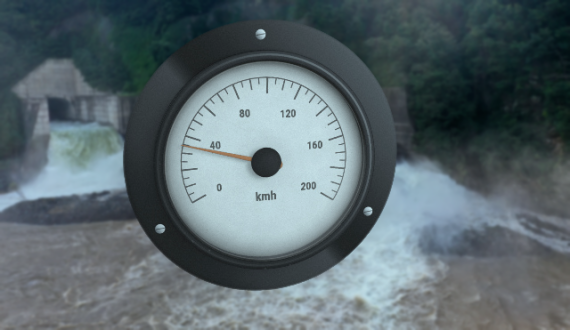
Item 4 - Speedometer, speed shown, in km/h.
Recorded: 35 km/h
